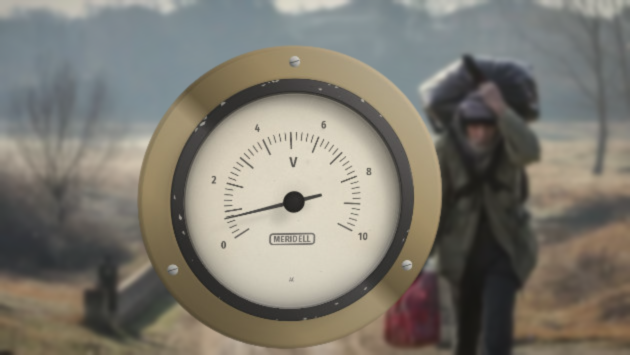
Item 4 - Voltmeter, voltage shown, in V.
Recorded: 0.8 V
